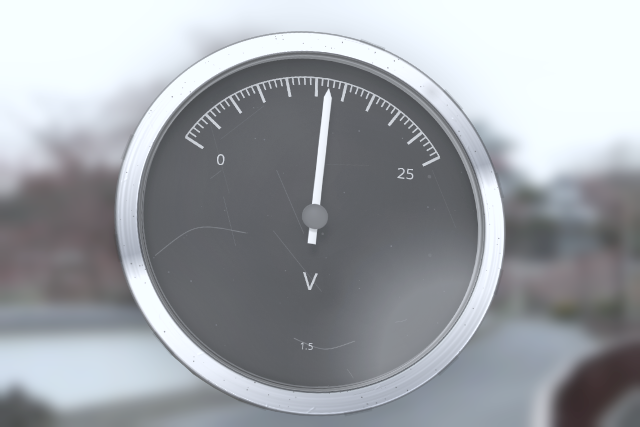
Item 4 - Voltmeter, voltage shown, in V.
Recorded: 13.5 V
